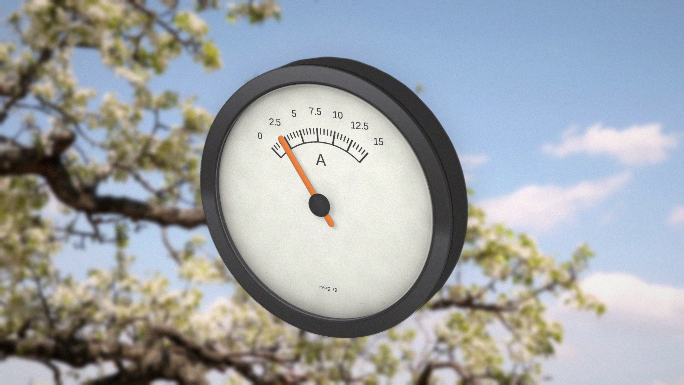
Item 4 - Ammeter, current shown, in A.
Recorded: 2.5 A
